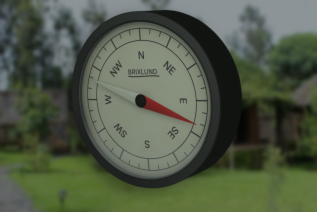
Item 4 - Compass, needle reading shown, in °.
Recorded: 110 °
